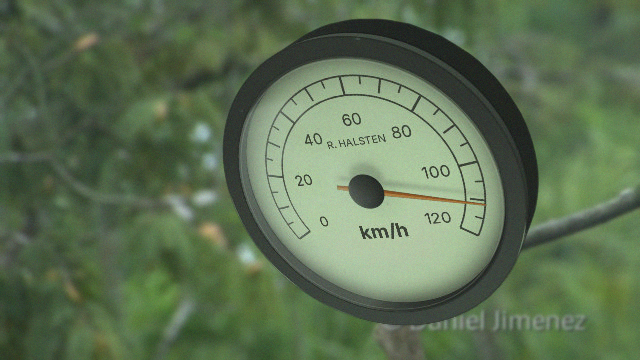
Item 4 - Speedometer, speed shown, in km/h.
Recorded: 110 km/h
